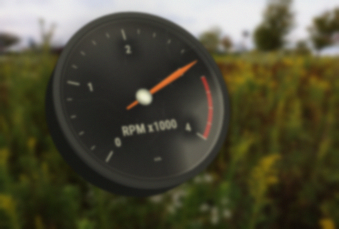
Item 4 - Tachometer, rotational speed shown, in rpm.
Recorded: 3000 rpm
